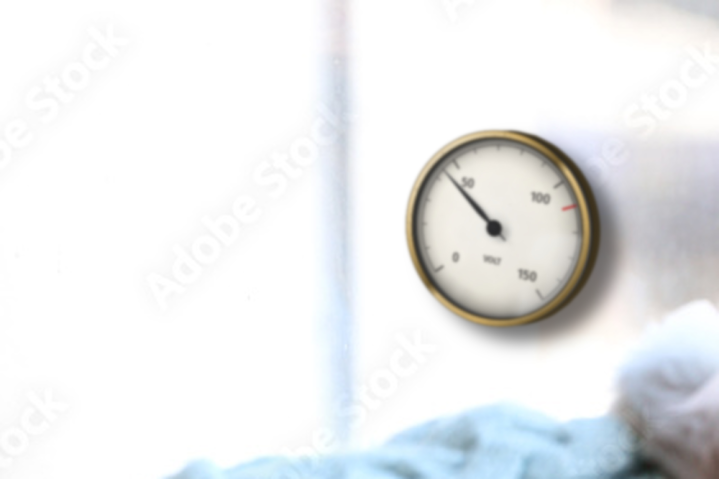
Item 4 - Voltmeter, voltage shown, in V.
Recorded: 45 V
